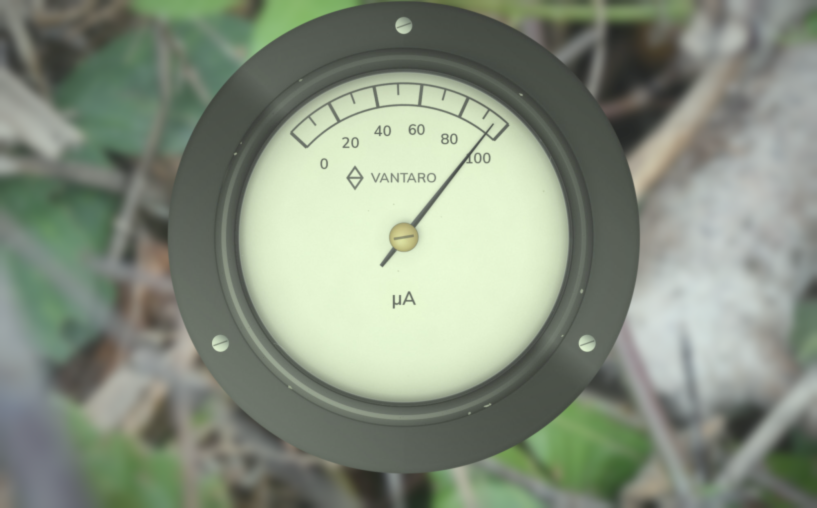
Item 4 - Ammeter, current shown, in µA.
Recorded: 95 µA
